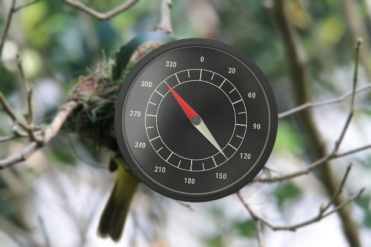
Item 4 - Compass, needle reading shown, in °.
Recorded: 315 °
